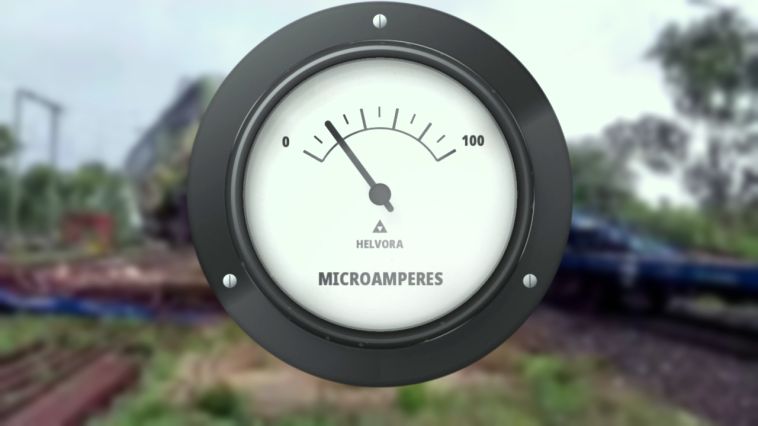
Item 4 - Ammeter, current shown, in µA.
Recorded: 20 µA
